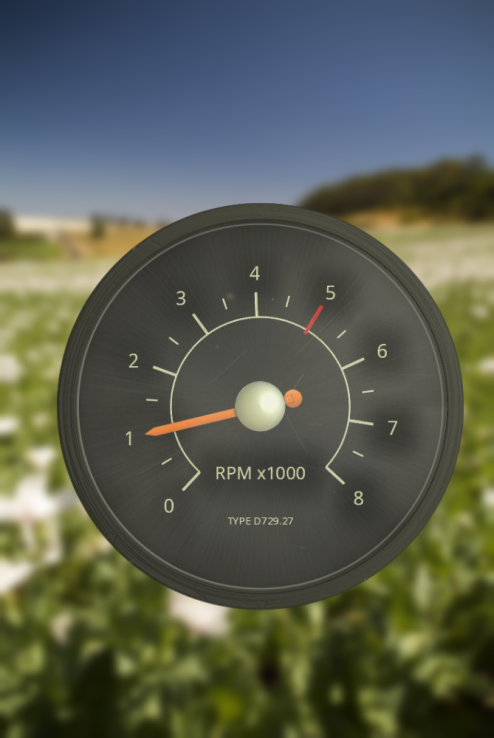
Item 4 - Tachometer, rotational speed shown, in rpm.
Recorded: 1000 rpm
